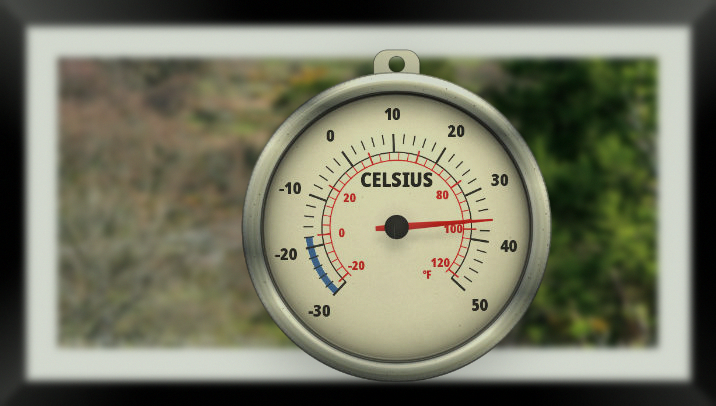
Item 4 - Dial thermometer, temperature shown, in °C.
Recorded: 36 °C
